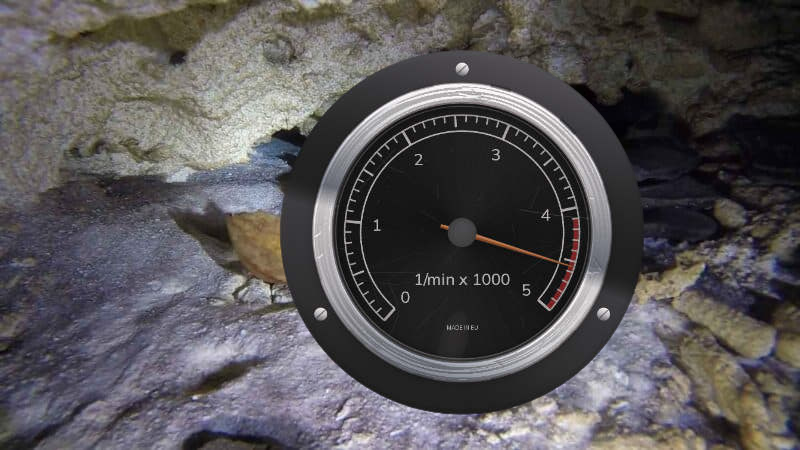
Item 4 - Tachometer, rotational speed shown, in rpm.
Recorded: 4550 rpm
